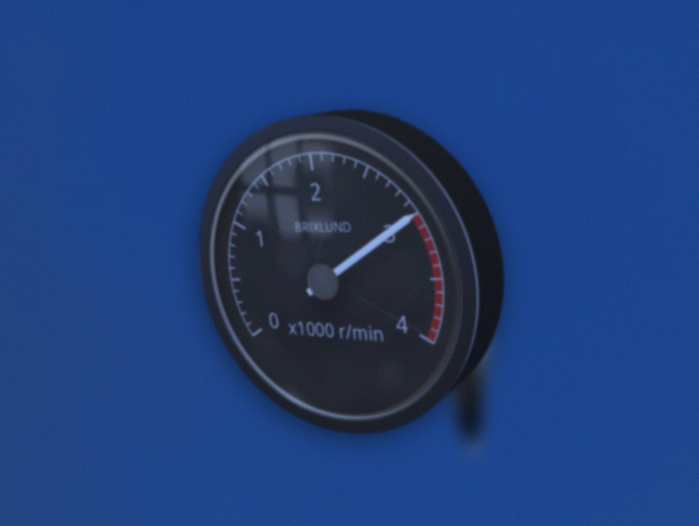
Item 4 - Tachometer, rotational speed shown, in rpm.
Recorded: 3000 rpm
